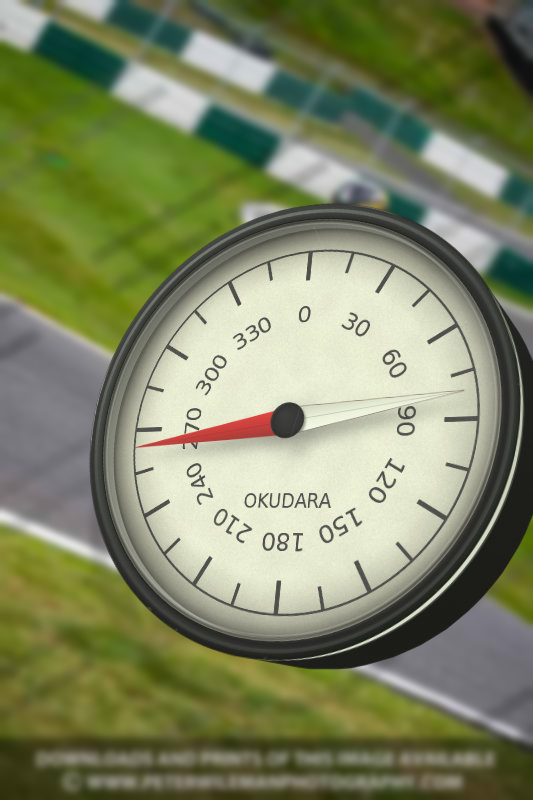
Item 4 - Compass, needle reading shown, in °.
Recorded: 262.5 °
